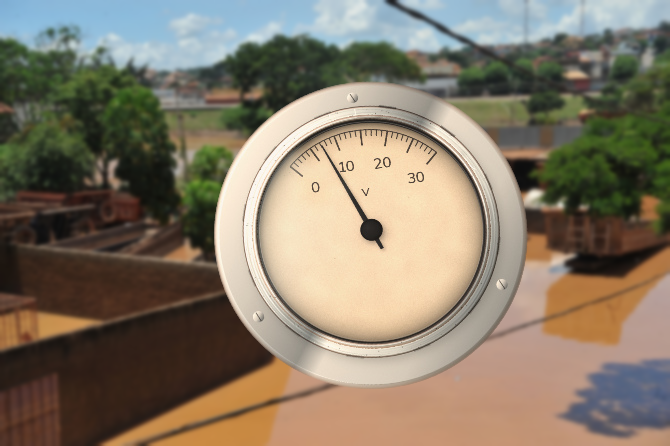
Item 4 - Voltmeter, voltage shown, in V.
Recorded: 7 V
